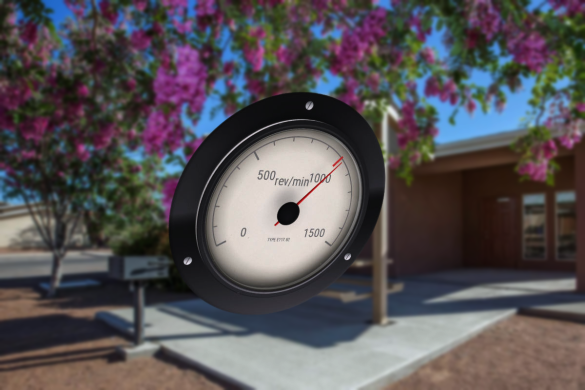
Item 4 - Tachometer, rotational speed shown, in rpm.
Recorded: 1000 rpm
